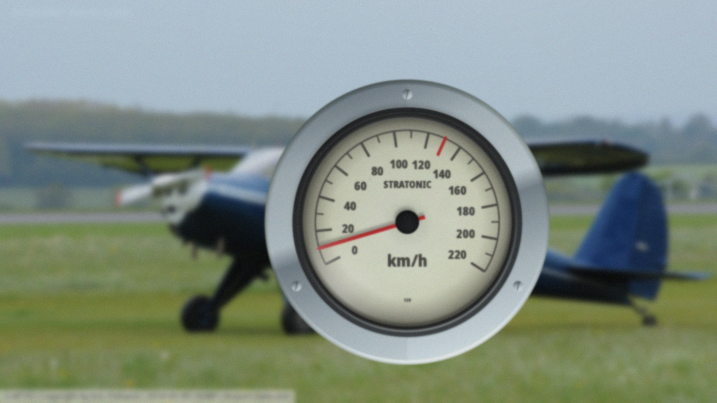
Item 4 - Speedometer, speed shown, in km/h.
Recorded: 10 km/h
